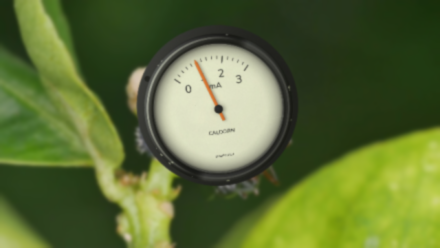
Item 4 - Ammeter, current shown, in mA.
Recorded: 1 mA
